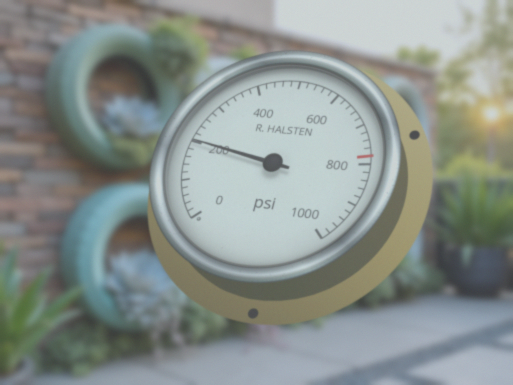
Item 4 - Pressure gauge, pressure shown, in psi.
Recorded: 200 psi
